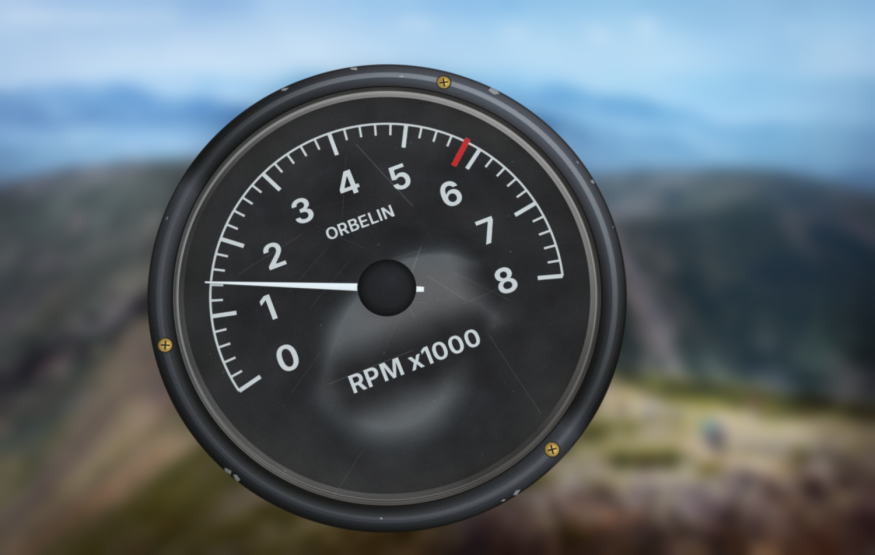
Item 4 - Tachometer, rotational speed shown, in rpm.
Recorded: 1400 rpm
